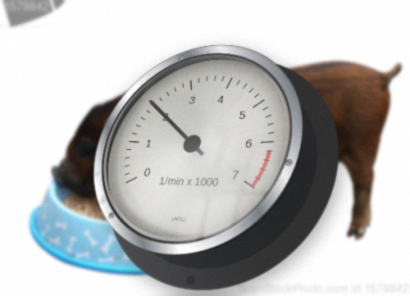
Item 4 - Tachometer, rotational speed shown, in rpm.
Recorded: 2000 rpm
